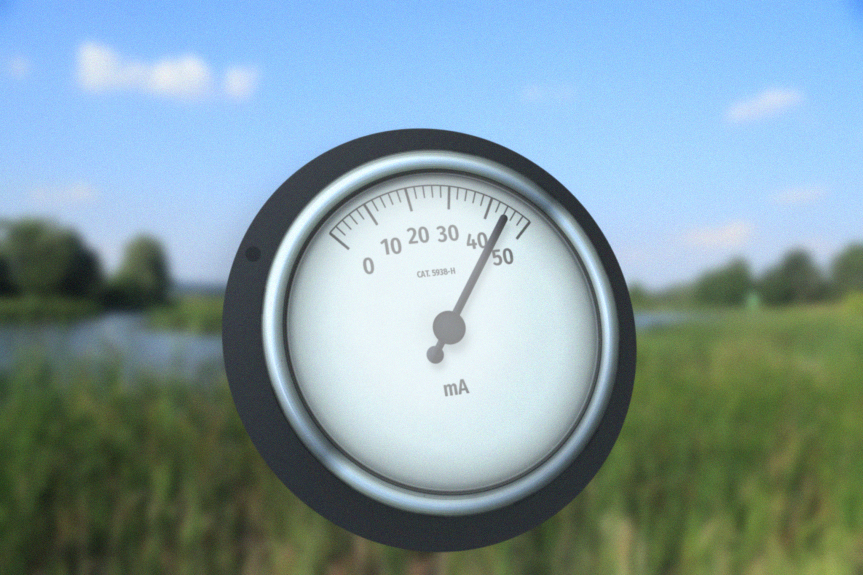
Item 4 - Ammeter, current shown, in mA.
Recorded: 44 mA
